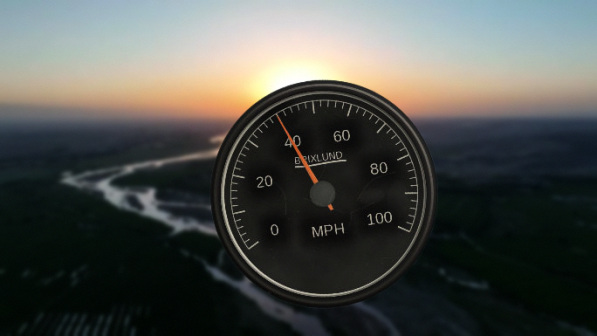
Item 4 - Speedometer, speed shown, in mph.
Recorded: 40 mph
